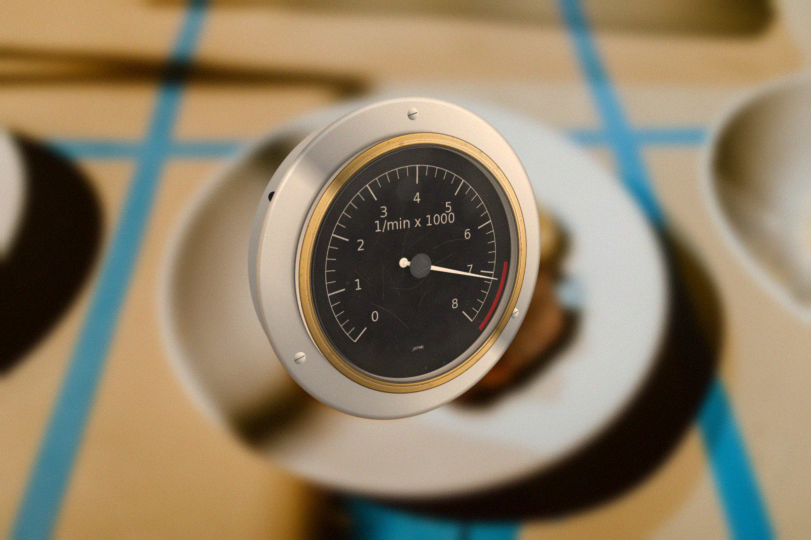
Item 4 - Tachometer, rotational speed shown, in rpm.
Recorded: 7100 rpm
